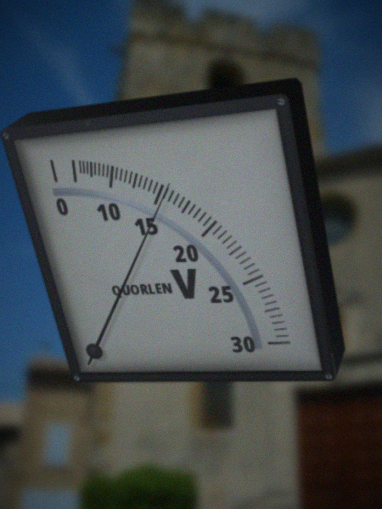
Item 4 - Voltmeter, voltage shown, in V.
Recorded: 15.5 V
